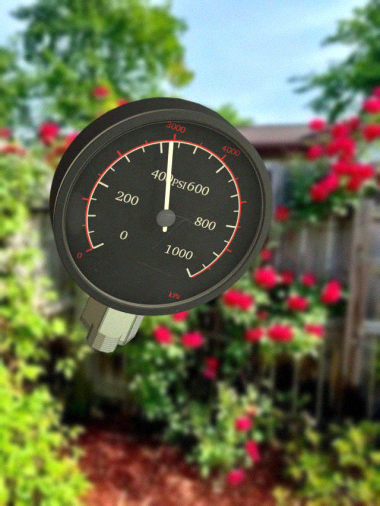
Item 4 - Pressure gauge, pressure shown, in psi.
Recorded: 425 psi
